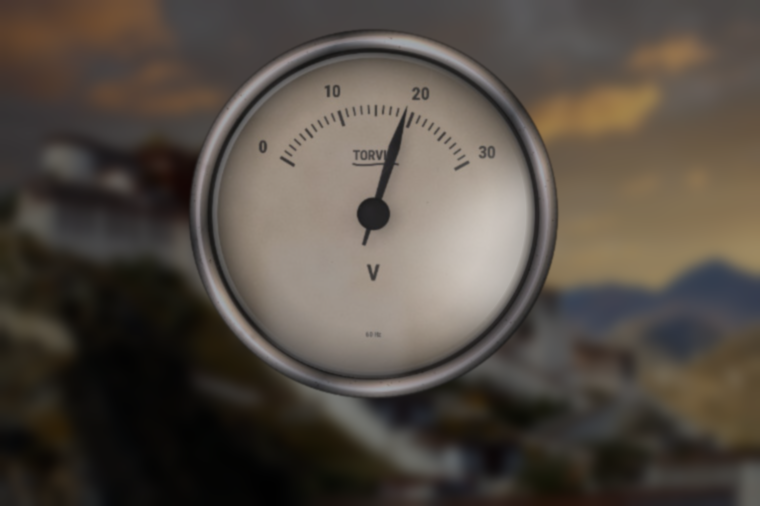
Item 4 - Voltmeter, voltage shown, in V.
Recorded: 19 V
